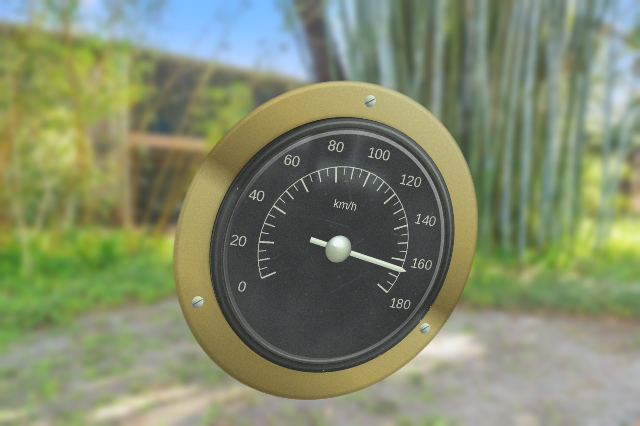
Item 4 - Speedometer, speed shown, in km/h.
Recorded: 165 km/h
